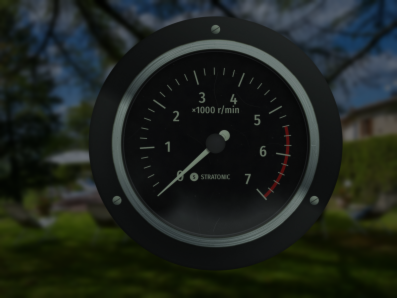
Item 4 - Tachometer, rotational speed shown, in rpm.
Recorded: 0 rpm
